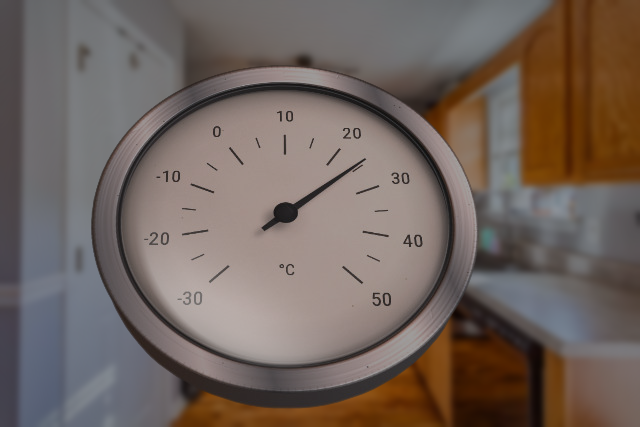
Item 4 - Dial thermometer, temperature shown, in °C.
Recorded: 25 °C
